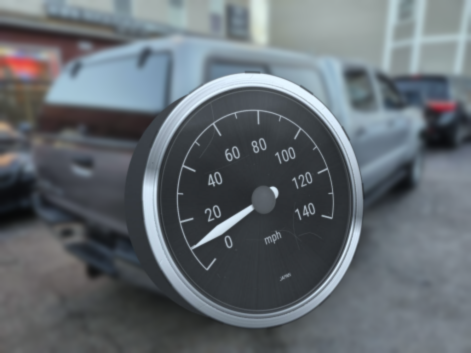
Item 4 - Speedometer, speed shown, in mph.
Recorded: 10 mph
